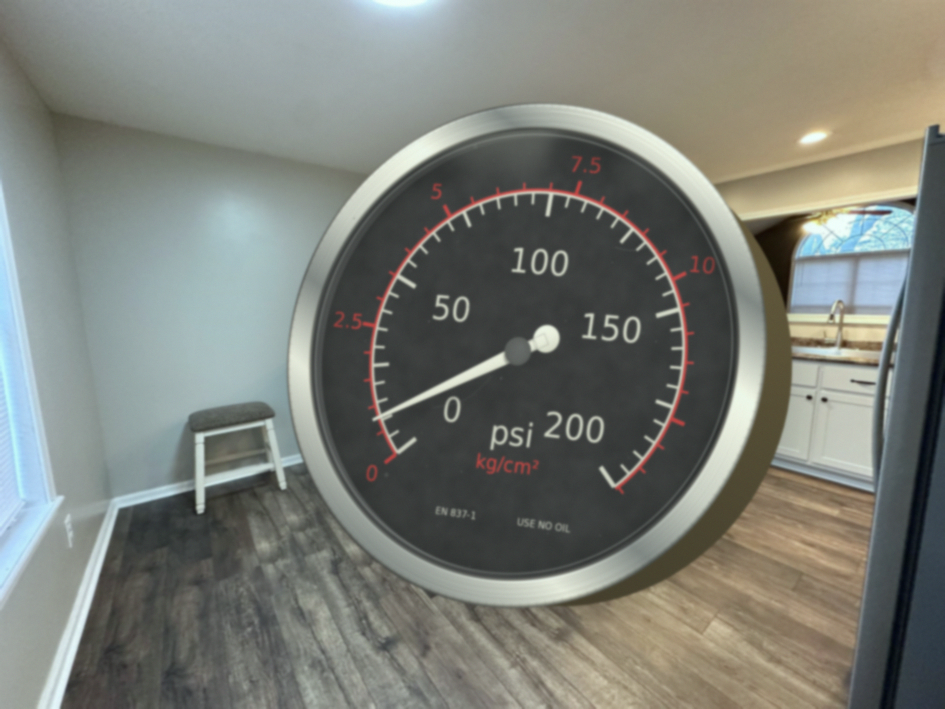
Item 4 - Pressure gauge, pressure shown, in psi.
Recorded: 10 psi
